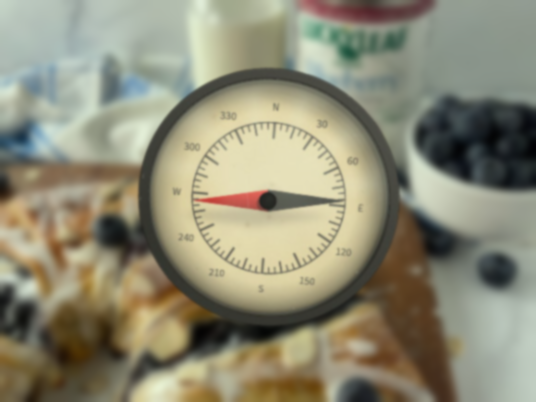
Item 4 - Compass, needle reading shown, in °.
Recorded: 265 °
